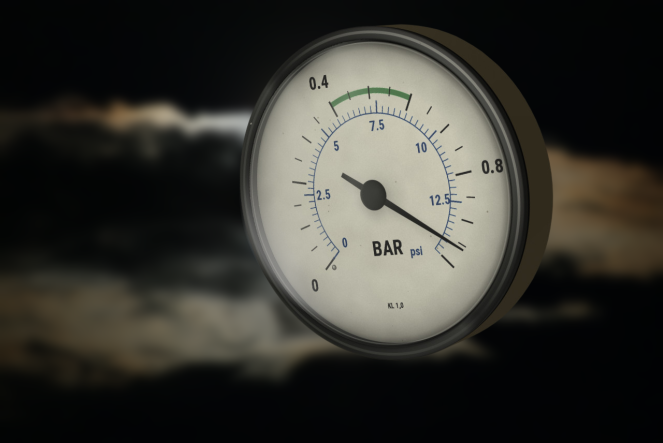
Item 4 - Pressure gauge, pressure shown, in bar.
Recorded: 0.95 bar
